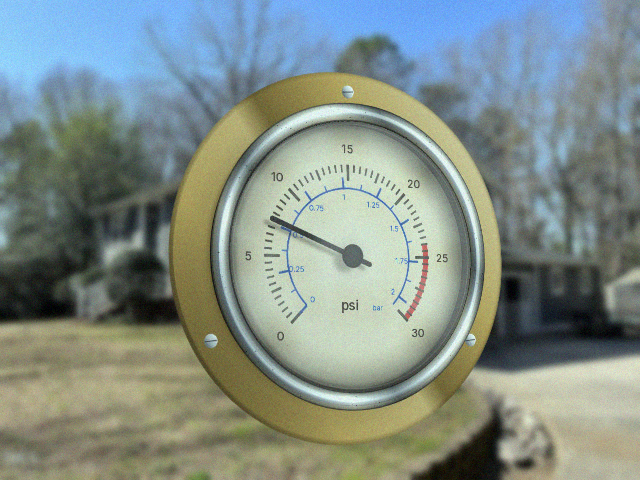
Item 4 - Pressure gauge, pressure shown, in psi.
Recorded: 7.5 psi
